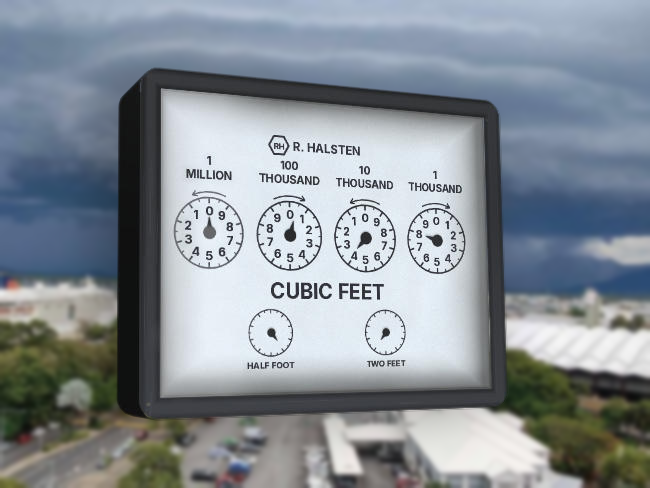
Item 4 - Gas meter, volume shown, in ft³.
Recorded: 3800 ft³
